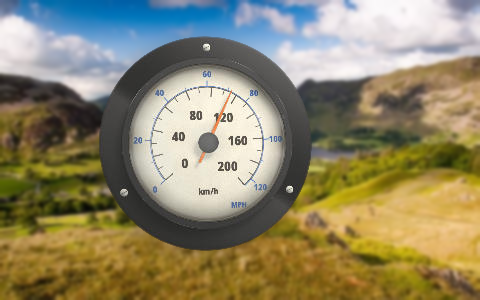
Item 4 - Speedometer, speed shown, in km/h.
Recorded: 115 km/h
